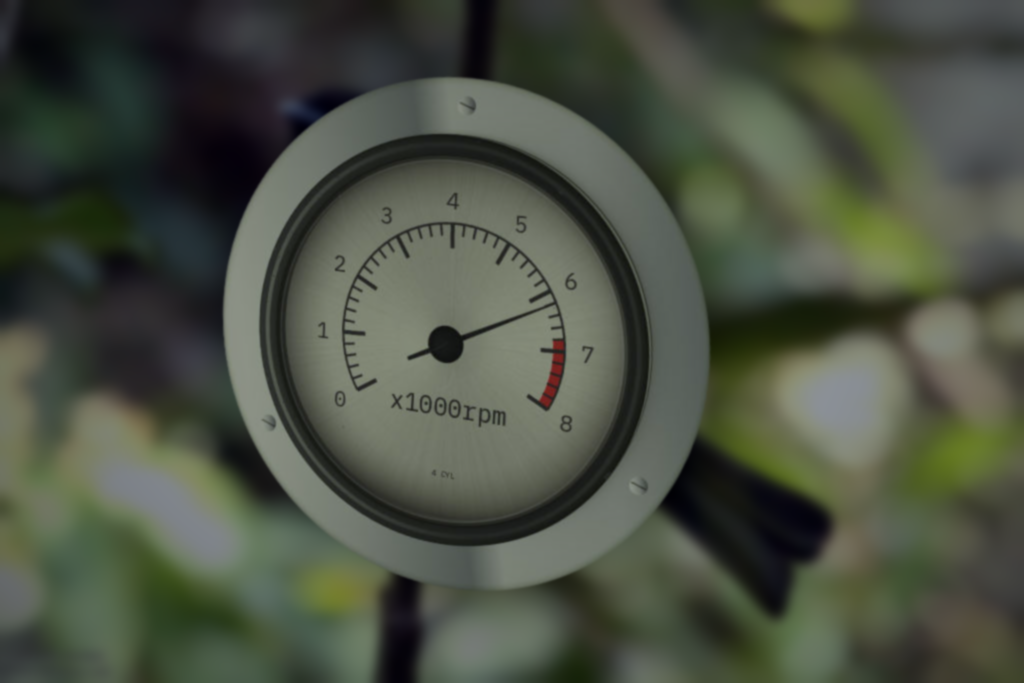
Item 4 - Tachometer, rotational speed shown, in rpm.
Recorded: 6200 rpm
